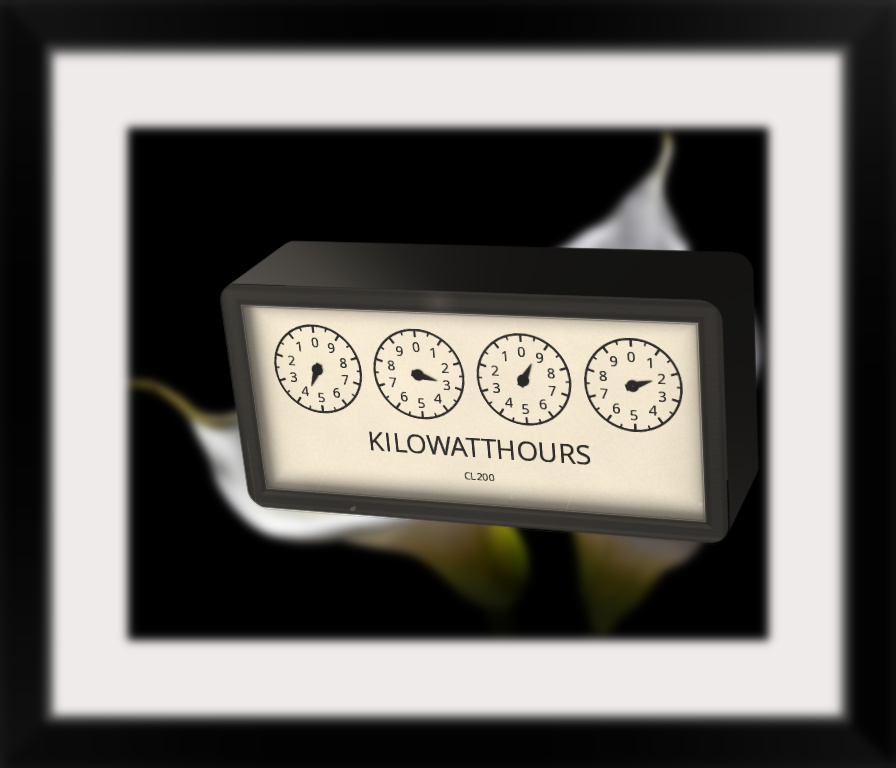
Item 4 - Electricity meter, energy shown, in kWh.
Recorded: 4292 kWh
